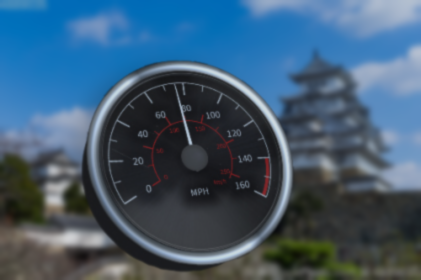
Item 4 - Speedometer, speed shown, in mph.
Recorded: 75 mph
